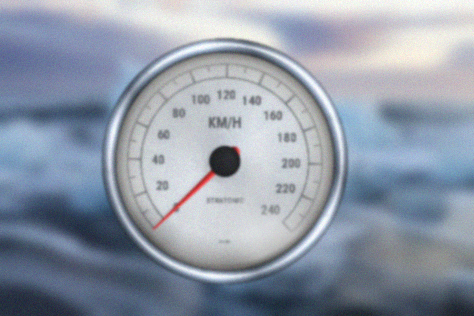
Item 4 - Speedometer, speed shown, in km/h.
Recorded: 0 km/h
